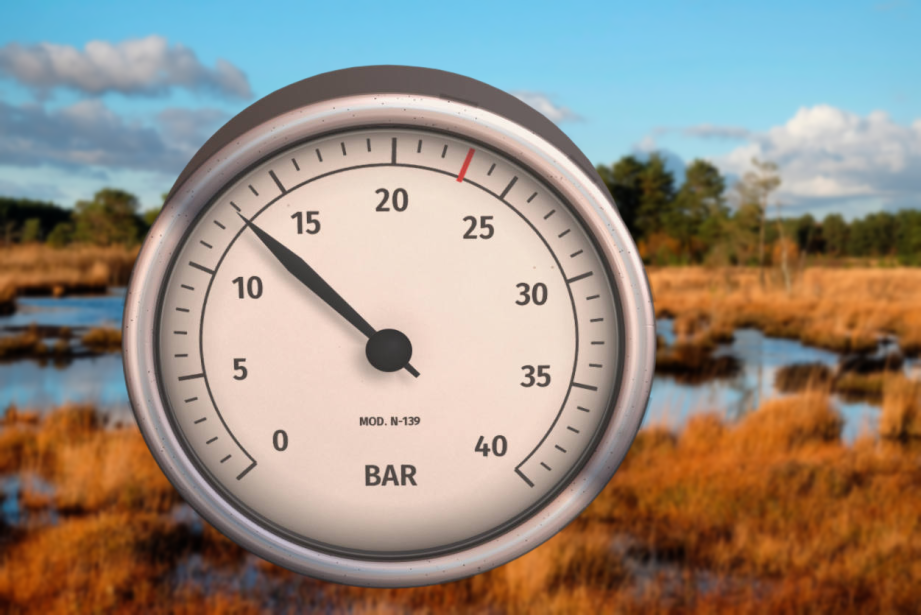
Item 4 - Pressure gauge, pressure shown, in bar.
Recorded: 13 bar
